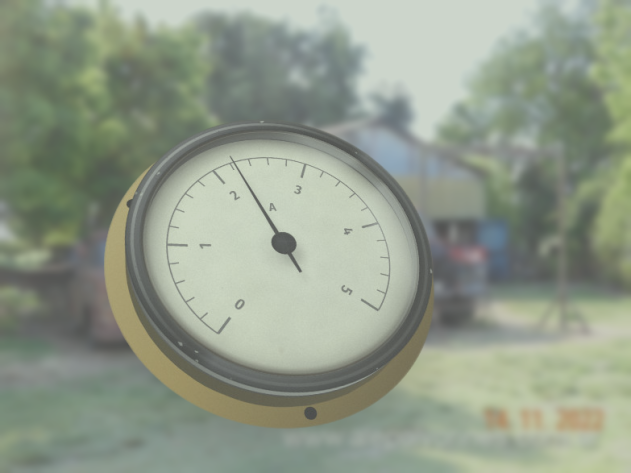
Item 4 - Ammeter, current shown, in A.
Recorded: 2.2 A
